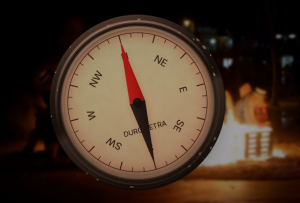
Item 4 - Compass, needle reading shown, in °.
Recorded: 0 °
